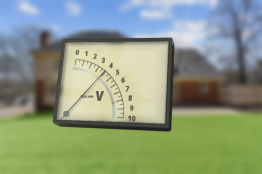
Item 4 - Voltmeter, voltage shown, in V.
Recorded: 4 V
